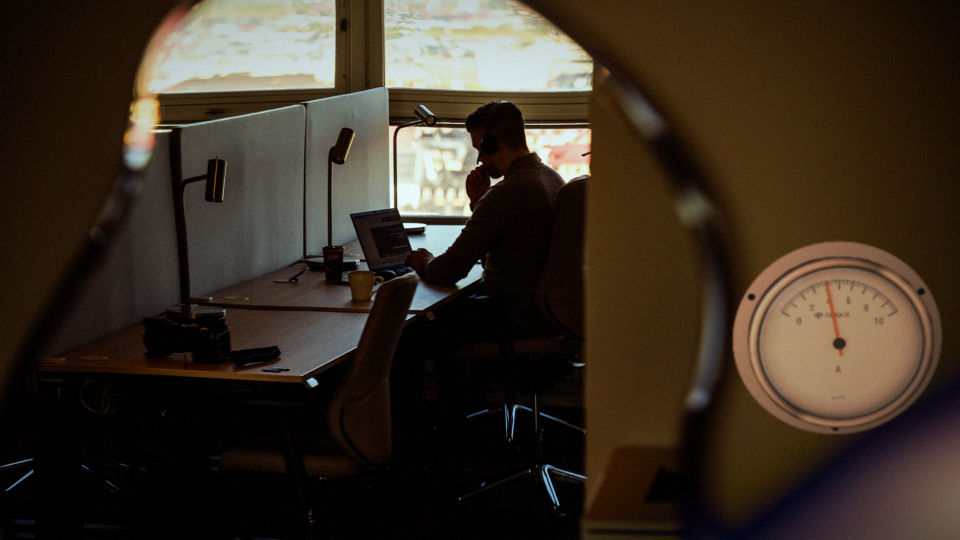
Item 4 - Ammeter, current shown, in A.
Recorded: 4 A
